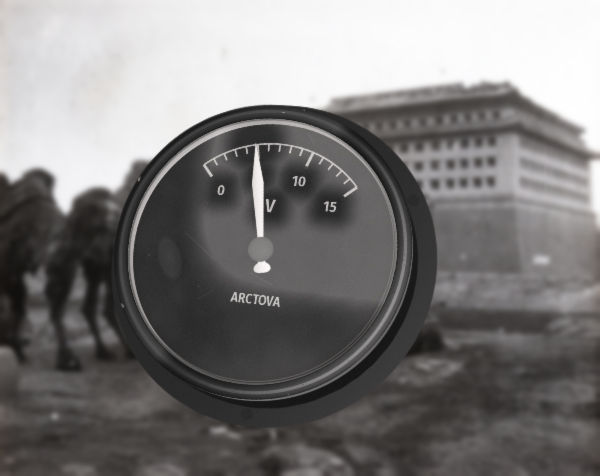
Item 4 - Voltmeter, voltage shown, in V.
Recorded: 5 V
